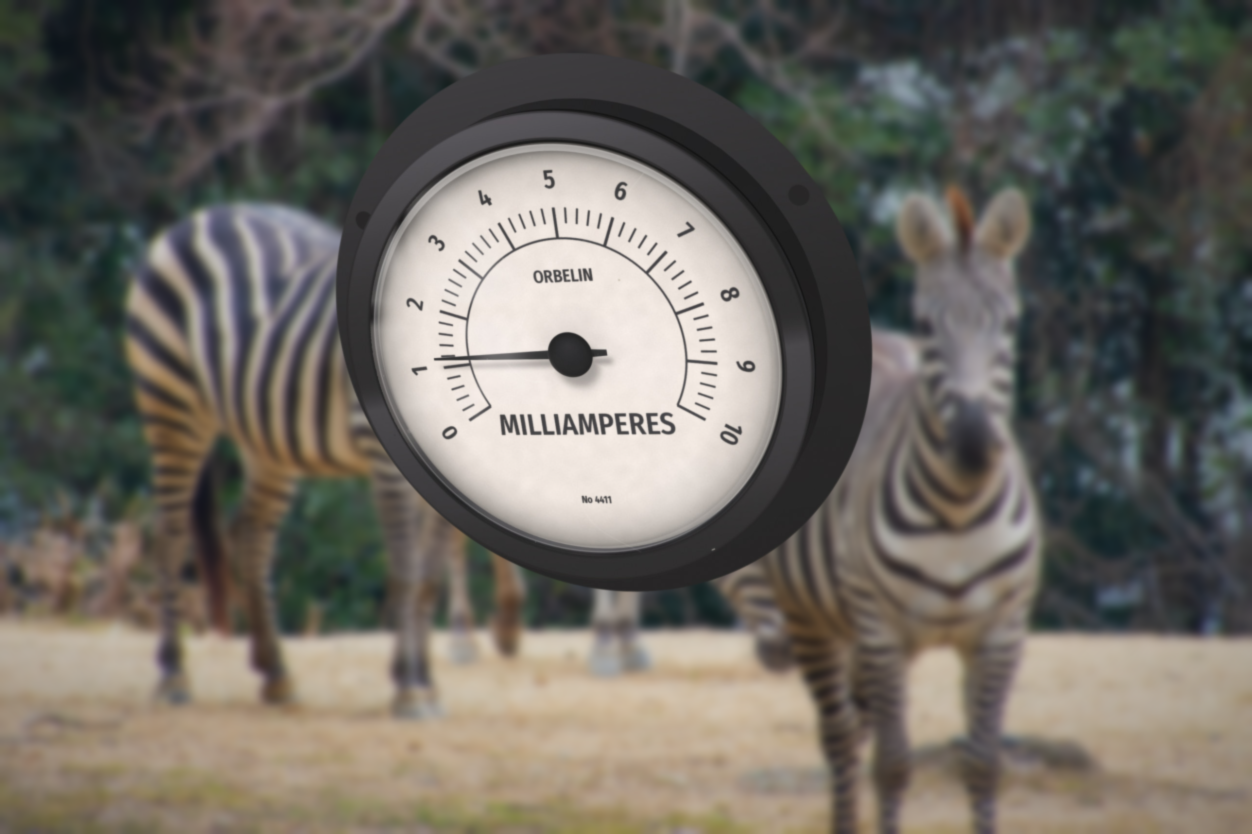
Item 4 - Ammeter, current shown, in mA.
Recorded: 1.2 mA
